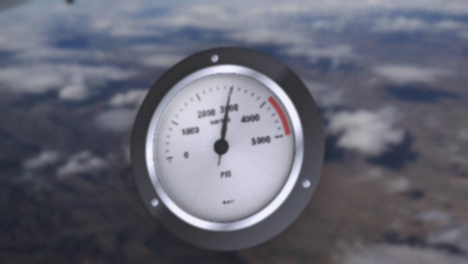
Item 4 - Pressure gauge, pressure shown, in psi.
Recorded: 3000 psi
